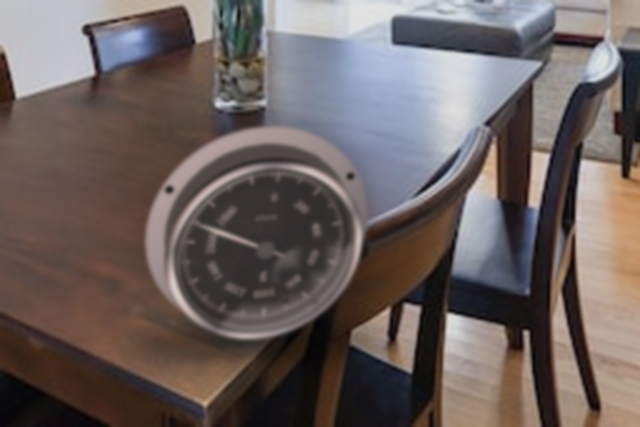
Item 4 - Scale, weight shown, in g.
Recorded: 1700 g
